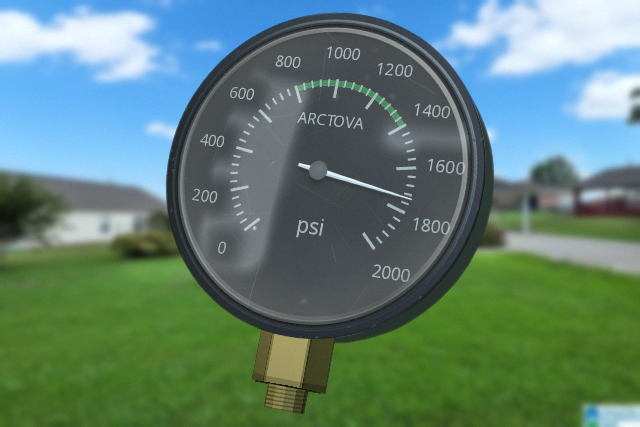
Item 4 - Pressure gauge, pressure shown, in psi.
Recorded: 1740 psi
